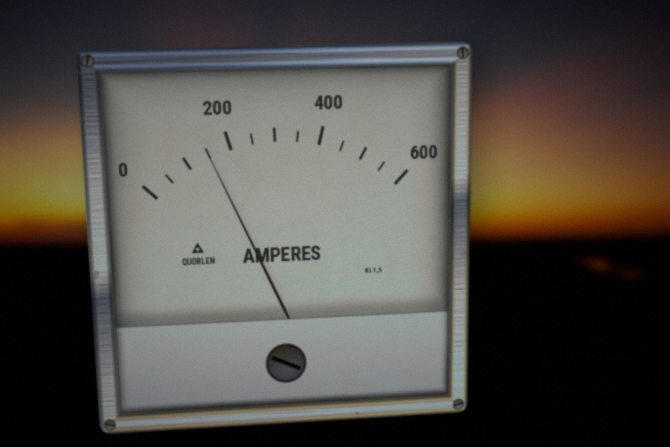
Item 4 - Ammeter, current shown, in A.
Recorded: 150 A
